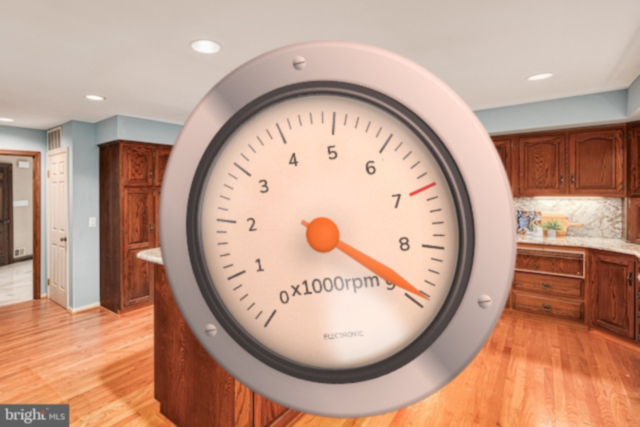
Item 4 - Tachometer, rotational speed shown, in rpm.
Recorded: 8800 rpm
